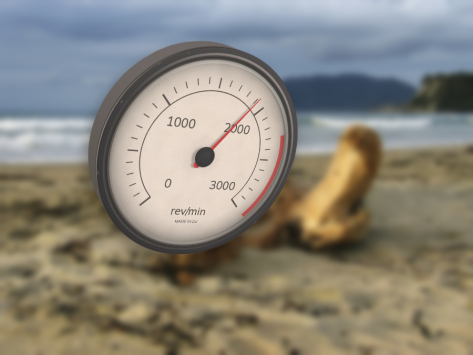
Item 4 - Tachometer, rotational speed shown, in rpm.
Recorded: 1900 rpm
